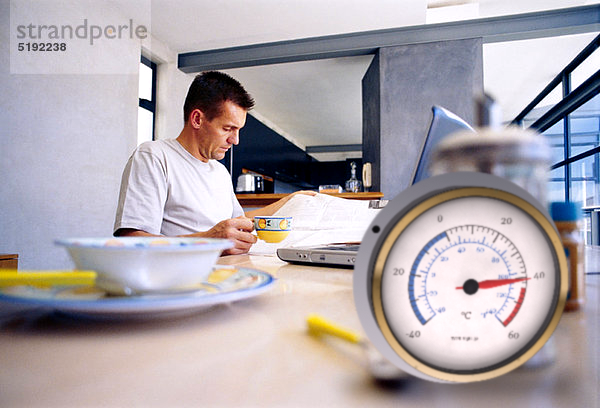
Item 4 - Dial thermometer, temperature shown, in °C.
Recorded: 40 °C
